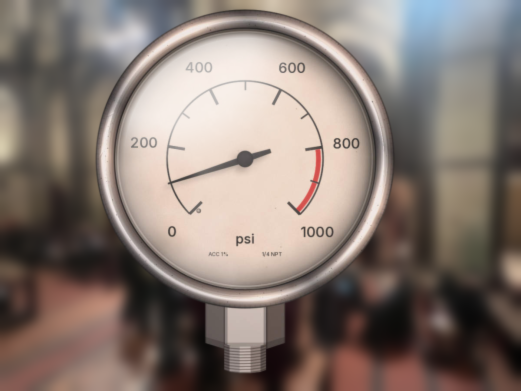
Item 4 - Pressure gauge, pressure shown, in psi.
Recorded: 100 psi
